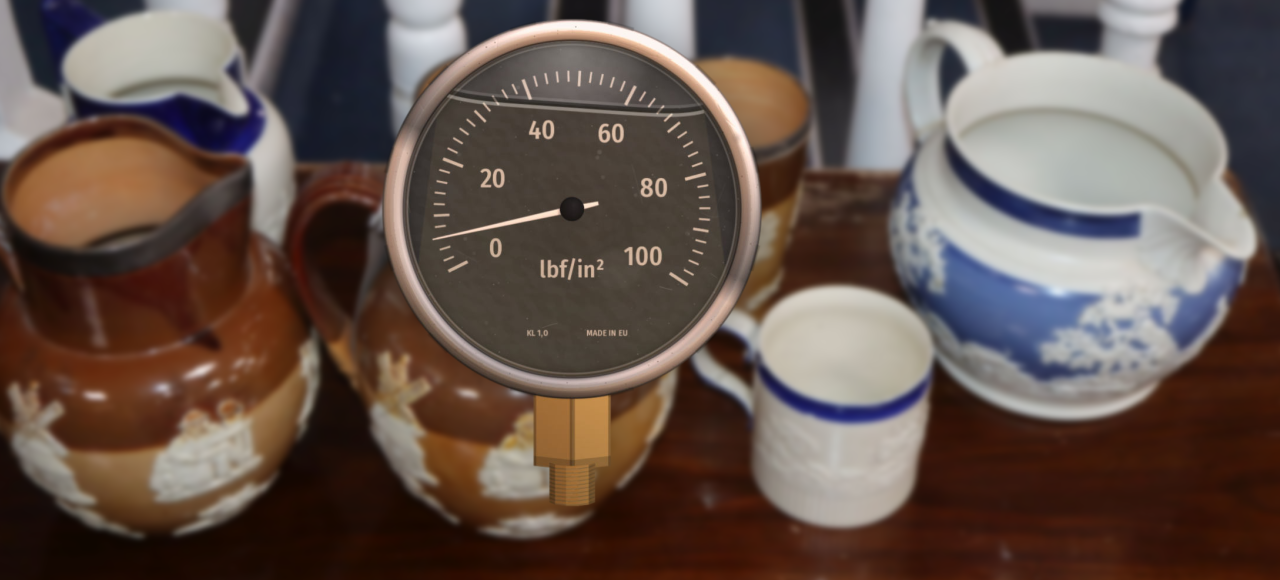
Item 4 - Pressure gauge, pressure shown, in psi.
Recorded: 6 psi
